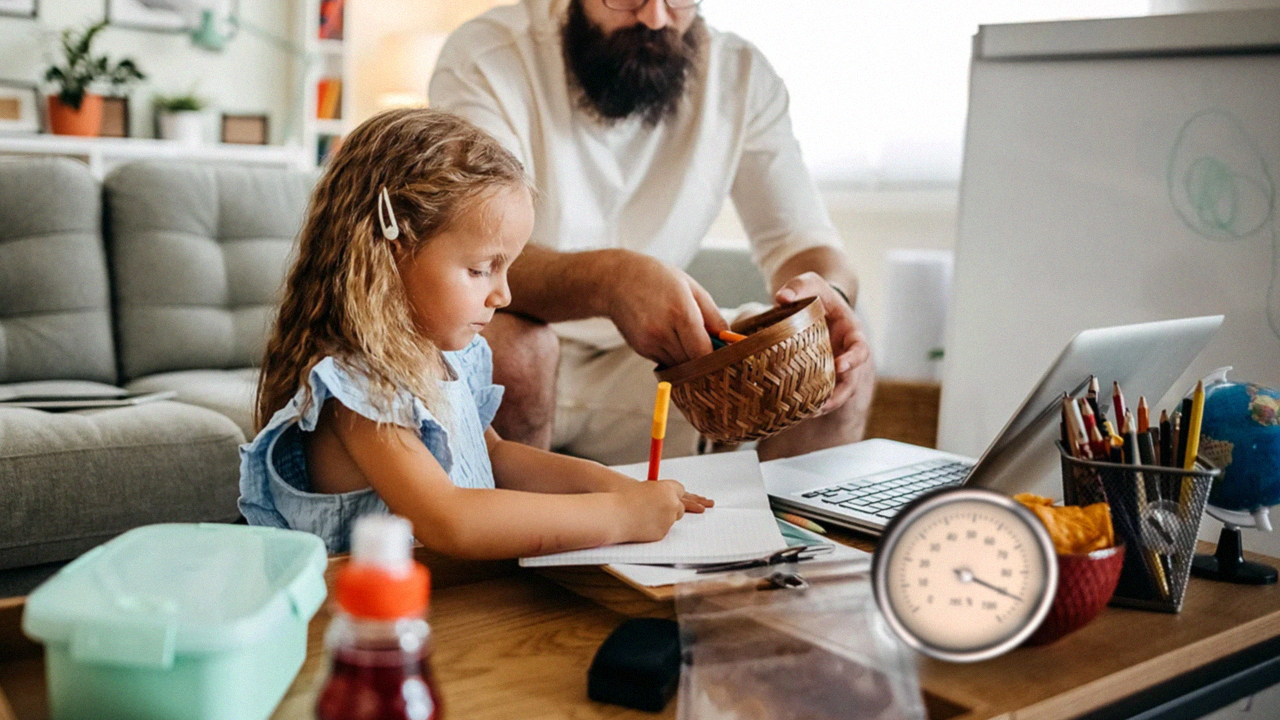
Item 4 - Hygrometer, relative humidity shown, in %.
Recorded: 90 %
